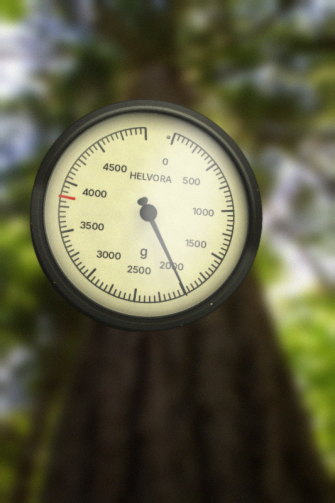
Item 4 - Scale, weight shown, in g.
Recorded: 2000 g
